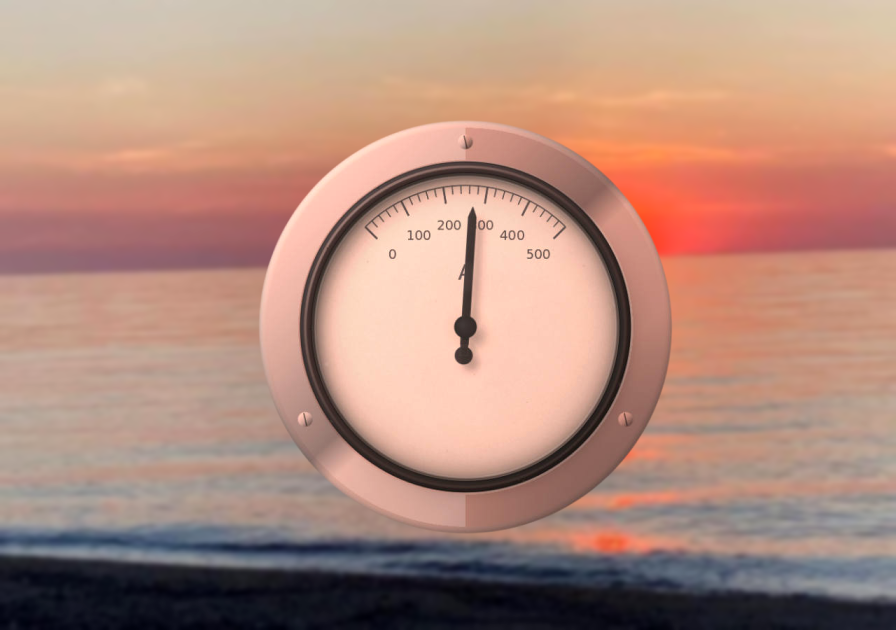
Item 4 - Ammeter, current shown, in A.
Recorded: 270 A
